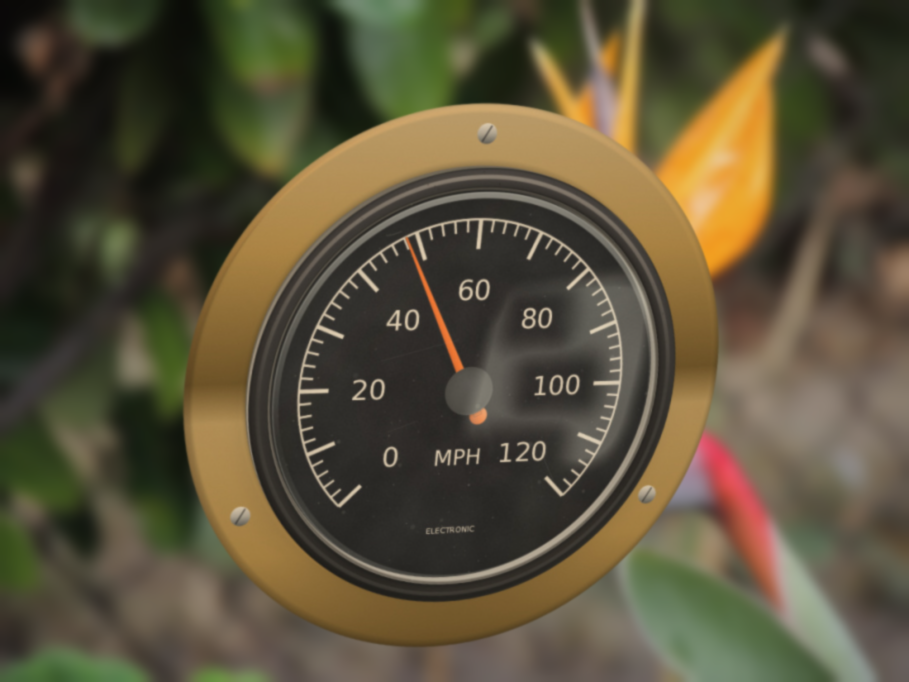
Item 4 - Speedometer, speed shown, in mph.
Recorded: 48 mph
